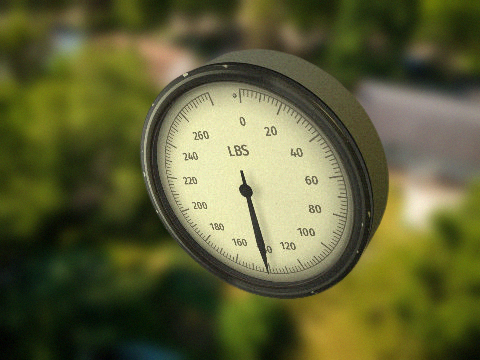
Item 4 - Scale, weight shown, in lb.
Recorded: 140 lb
